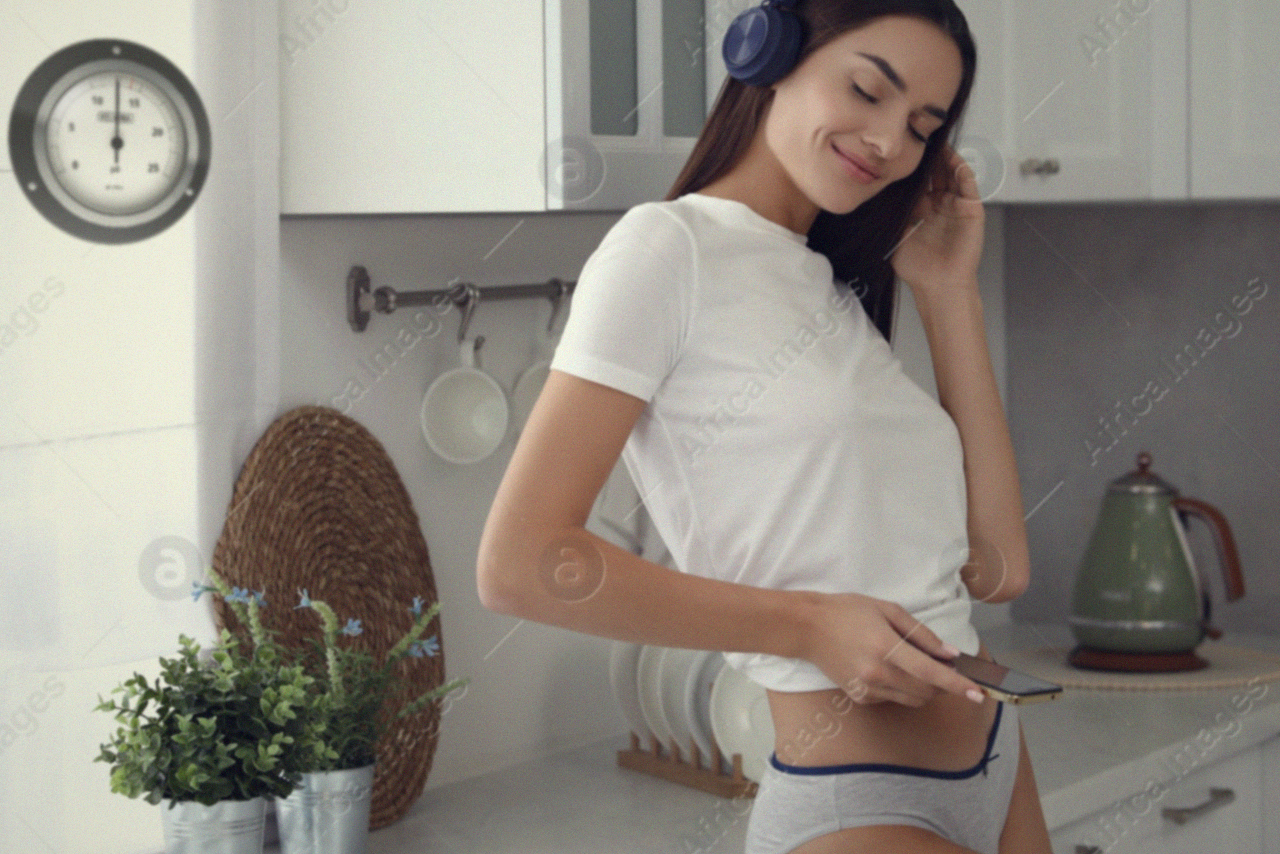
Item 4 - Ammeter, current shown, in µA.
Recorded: 12.5 µA
